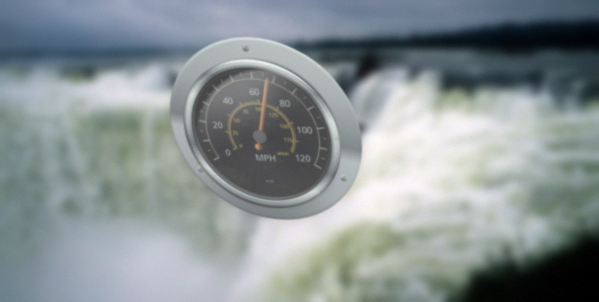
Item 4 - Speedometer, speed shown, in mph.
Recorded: 67.5 mph
